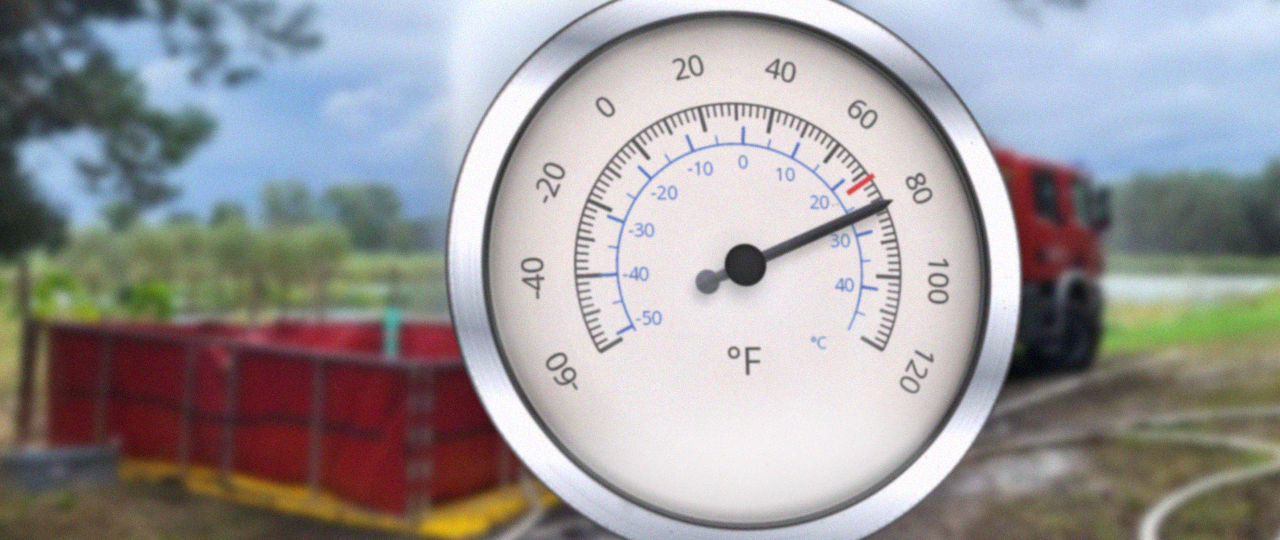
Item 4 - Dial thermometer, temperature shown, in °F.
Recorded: 80 °F
